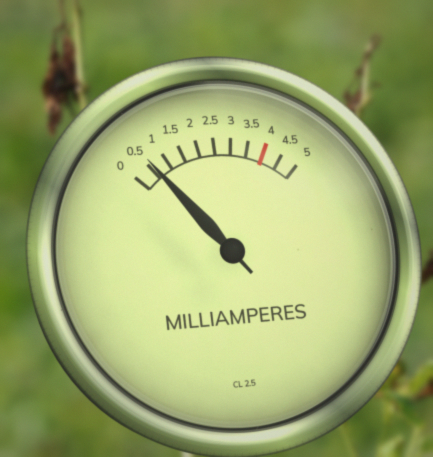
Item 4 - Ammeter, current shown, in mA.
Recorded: 0.5 mA
